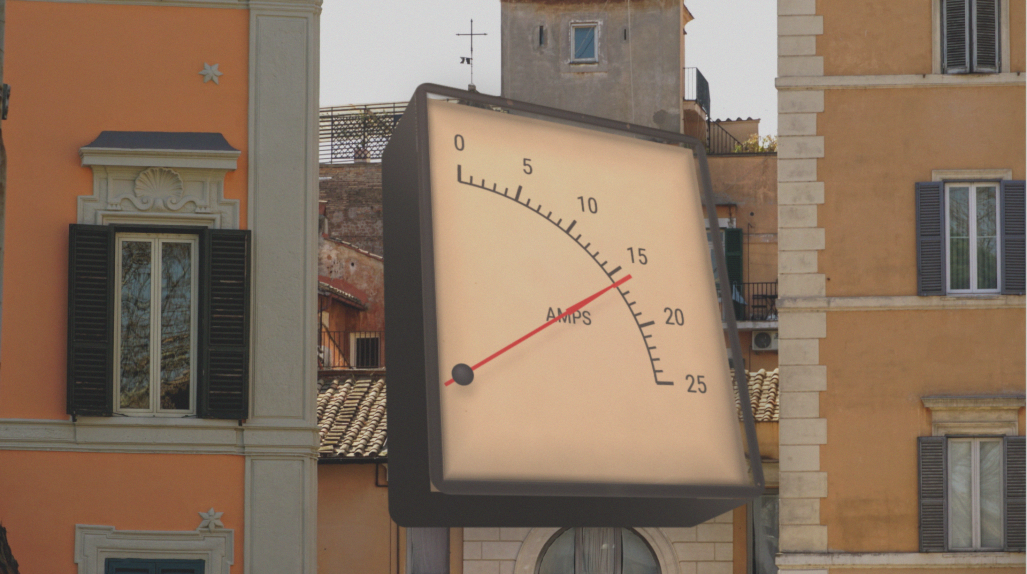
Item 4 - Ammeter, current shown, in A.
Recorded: 16 A
